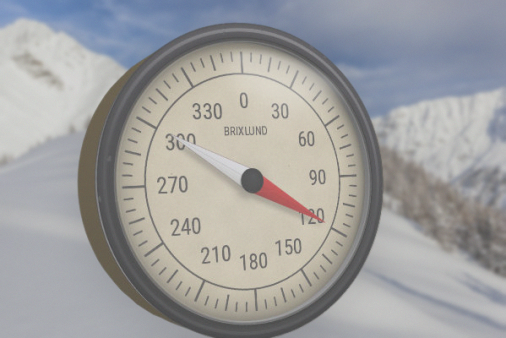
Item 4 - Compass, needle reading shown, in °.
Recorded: 120 °
